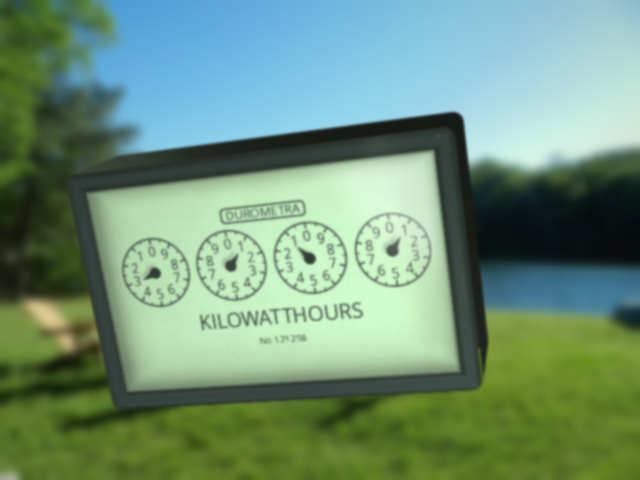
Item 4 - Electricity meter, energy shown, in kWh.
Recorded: 3111 kWh
